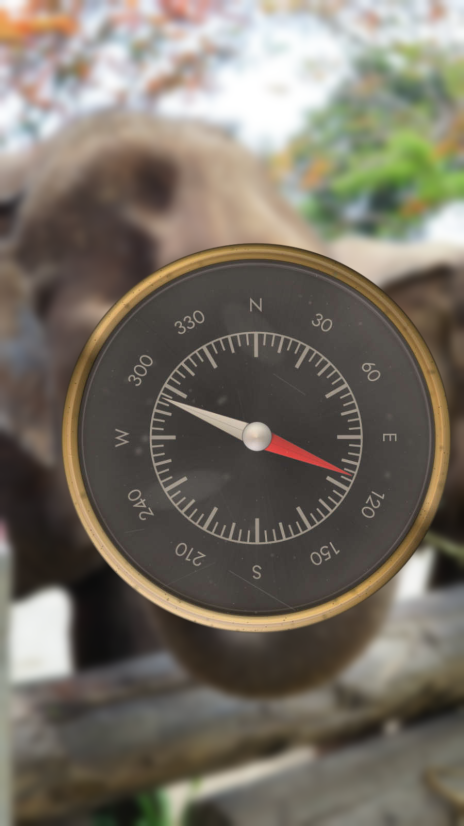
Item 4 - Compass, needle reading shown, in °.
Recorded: 112.5 °
